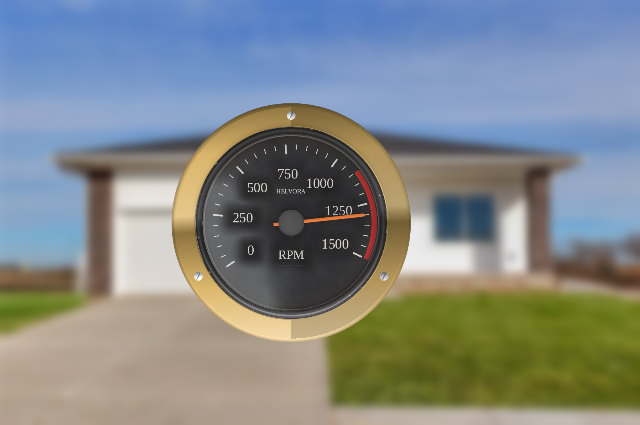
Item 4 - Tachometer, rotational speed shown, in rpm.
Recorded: 1300 rpm
